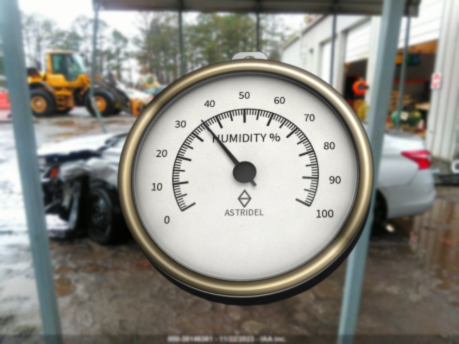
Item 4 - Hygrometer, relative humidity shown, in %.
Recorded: 35 %
